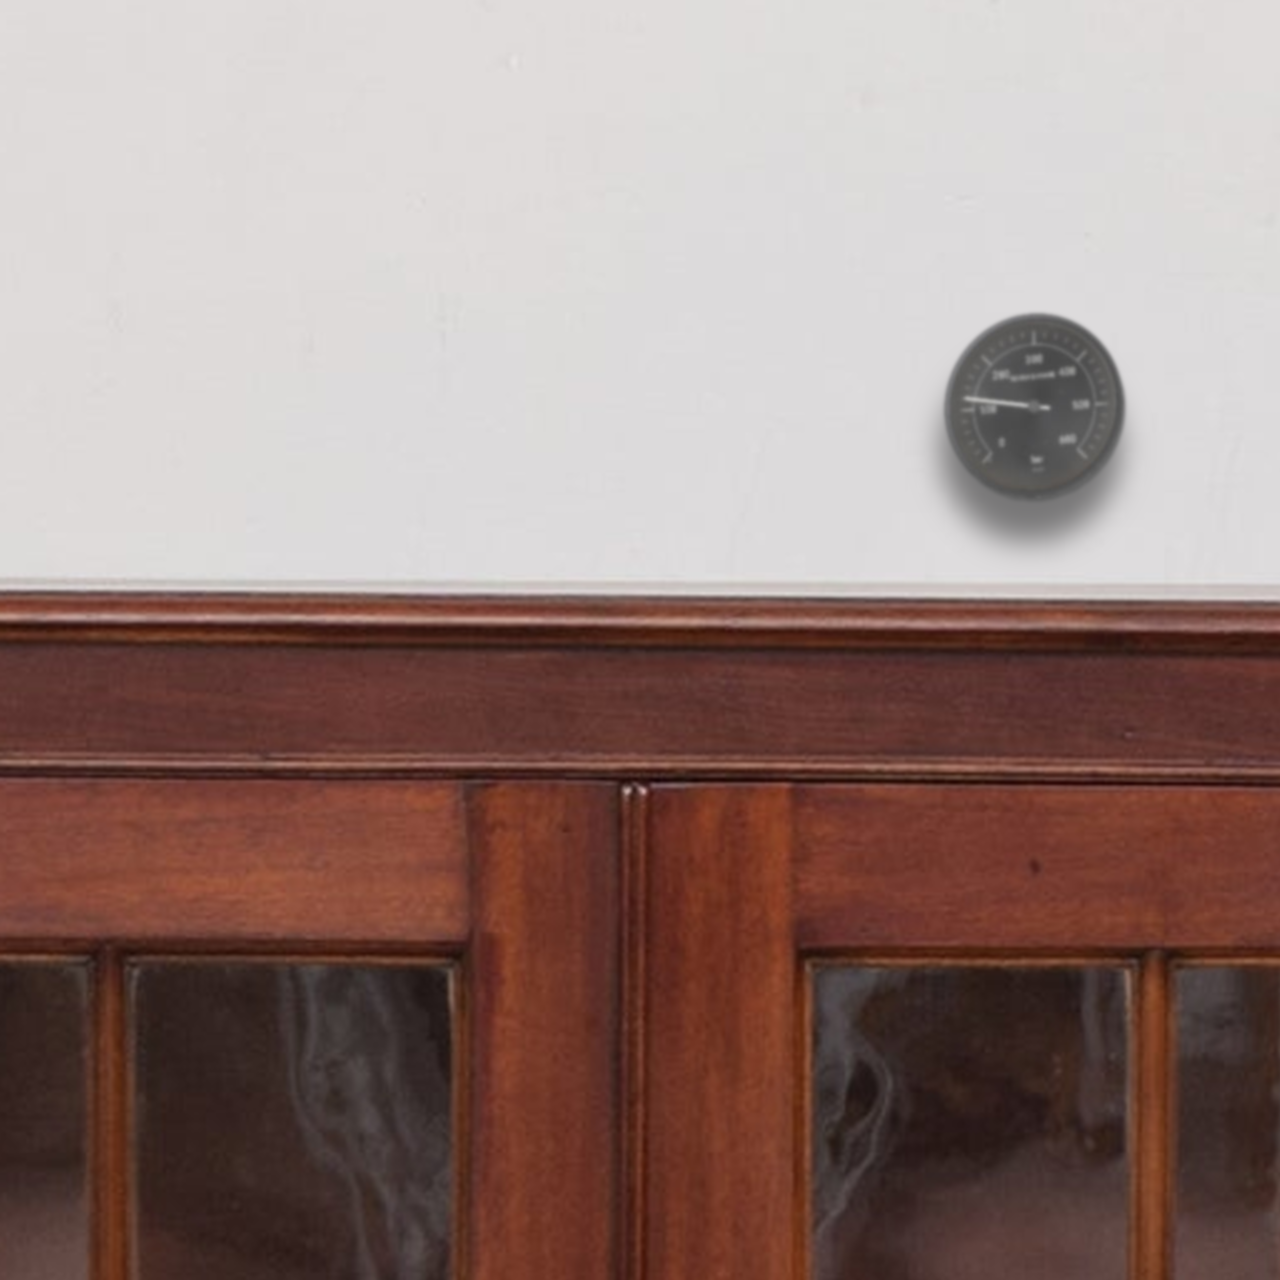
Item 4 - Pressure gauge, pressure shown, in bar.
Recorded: 120 bar
